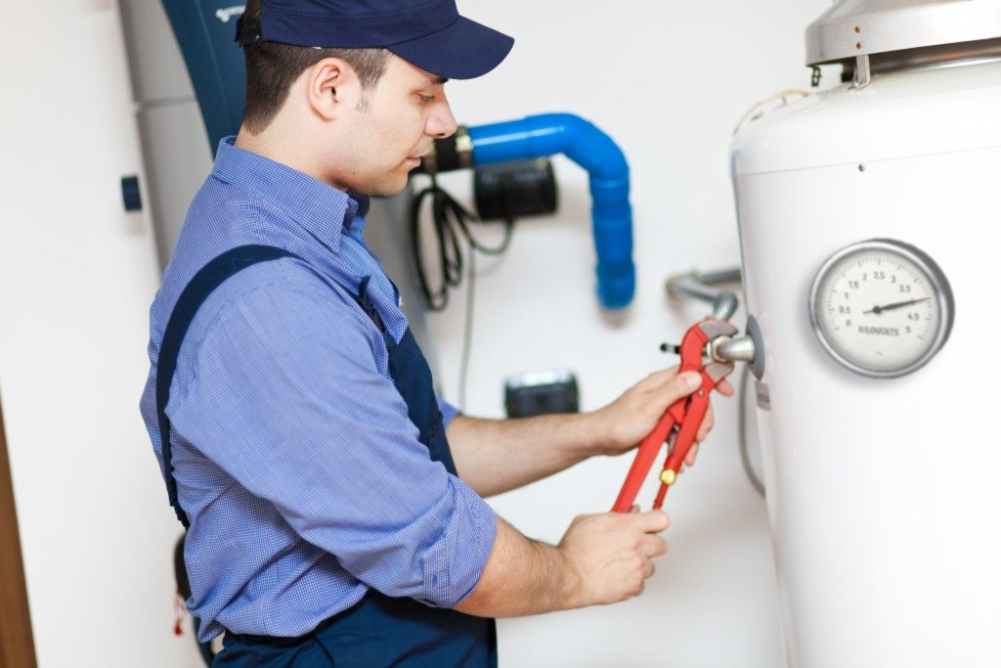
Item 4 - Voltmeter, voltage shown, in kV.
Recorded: 4 kV
